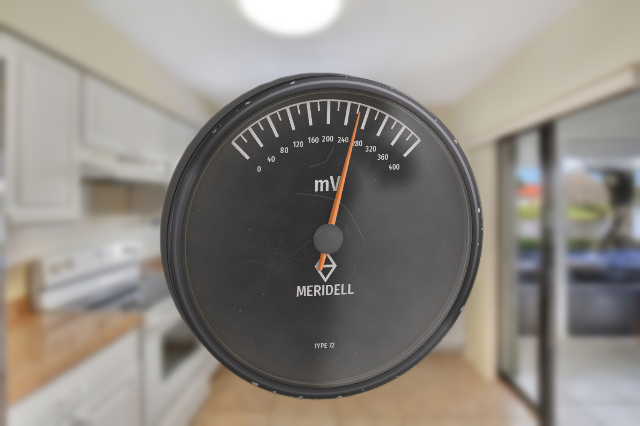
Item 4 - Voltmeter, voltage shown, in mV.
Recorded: 260 mV
